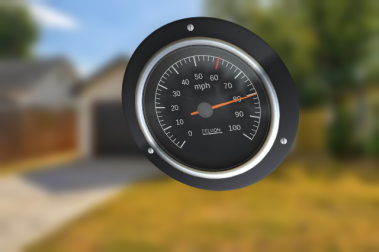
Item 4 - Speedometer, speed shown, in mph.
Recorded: 80 mph
